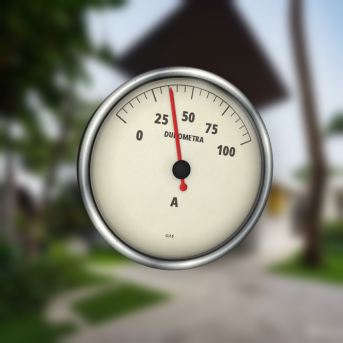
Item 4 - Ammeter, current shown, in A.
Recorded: 35 A
